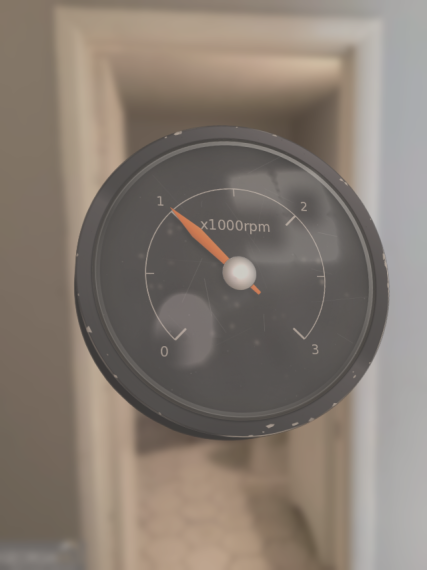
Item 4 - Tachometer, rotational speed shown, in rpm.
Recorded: 1000 rpm
